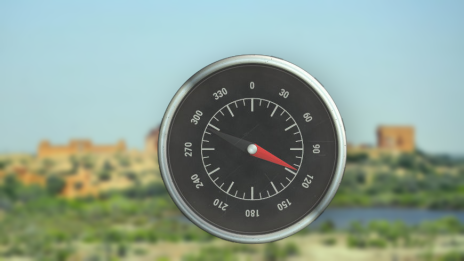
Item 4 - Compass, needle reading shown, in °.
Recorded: 115 °
